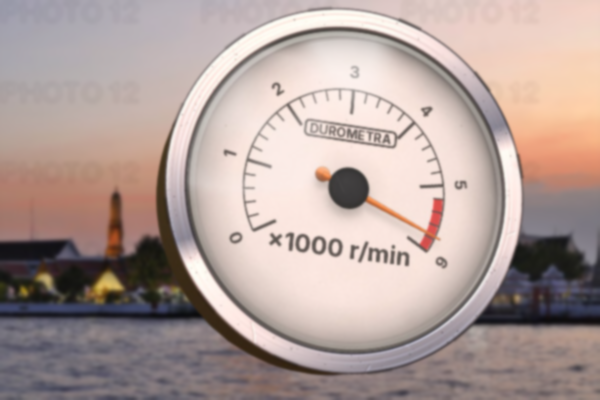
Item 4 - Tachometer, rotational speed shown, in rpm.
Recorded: 5800 rpm
